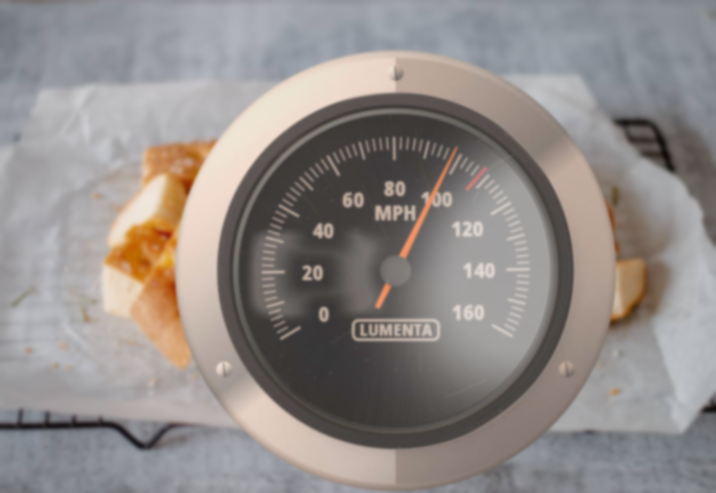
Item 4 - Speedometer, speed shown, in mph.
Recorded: 98 mph
